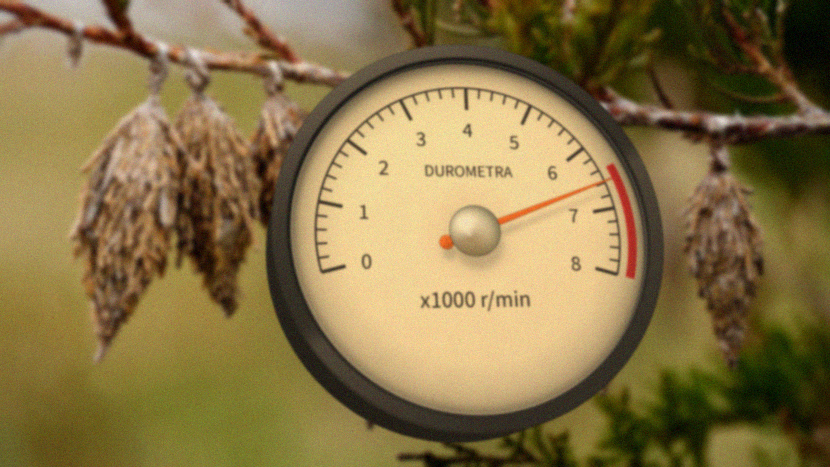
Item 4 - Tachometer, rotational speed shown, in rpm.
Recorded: 6600 rpm
